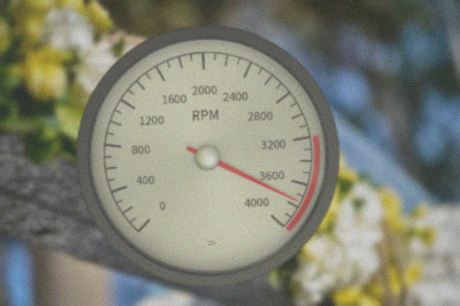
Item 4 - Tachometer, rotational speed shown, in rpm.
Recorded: 3750 rpm
